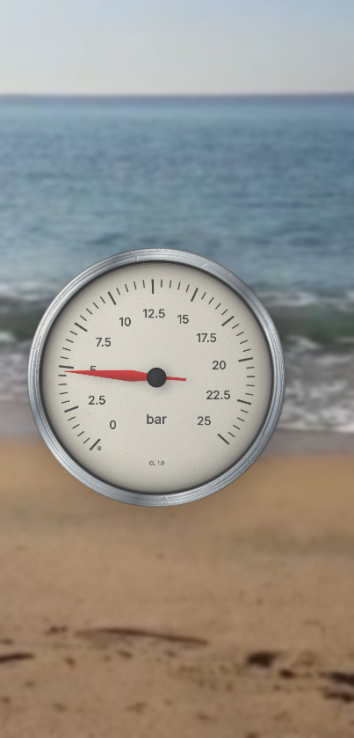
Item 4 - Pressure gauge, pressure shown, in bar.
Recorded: 4.75 bar
